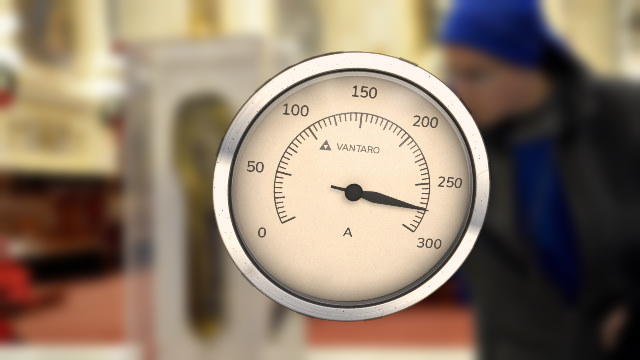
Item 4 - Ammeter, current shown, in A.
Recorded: 275 A
